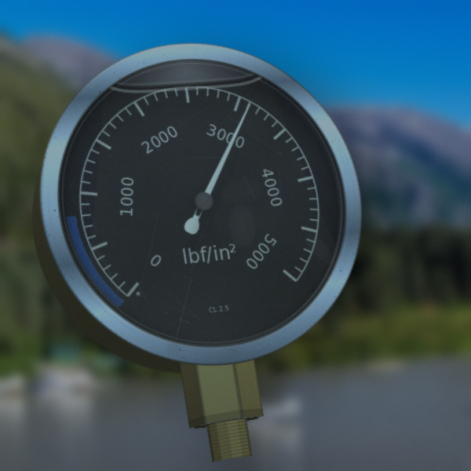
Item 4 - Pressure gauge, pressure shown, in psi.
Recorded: 3100 psi
